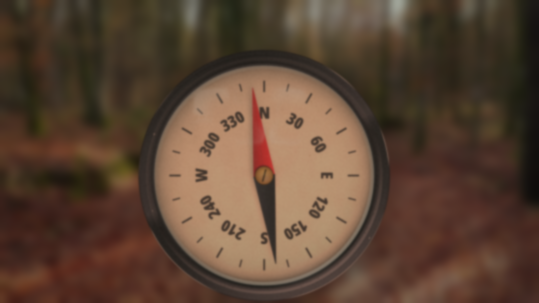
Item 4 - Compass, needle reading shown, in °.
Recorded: 352.5 °
